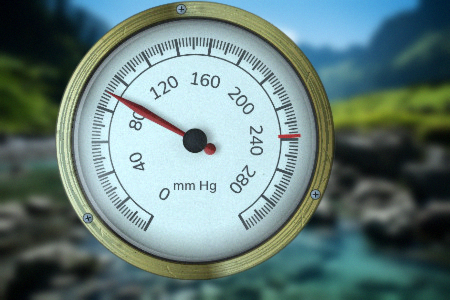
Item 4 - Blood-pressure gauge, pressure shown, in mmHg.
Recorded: 90 mmHg
